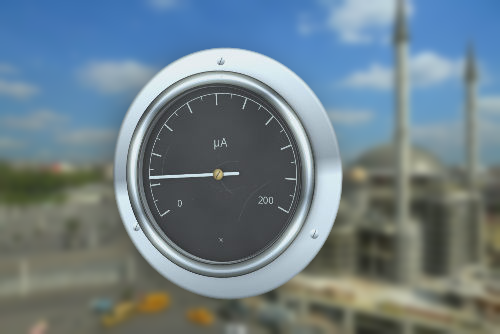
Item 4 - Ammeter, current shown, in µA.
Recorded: 25 µA
